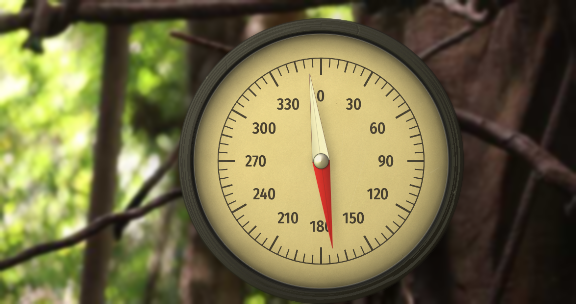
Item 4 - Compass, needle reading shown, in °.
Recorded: 172.5 °
